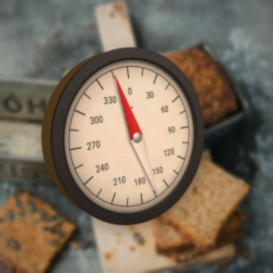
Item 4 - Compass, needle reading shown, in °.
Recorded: 345 °
